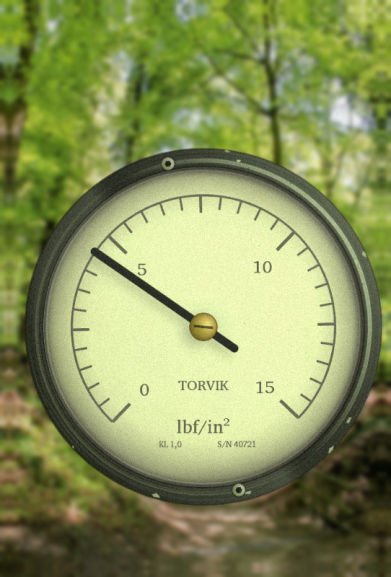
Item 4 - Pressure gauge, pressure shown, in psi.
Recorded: 4.5 psi
